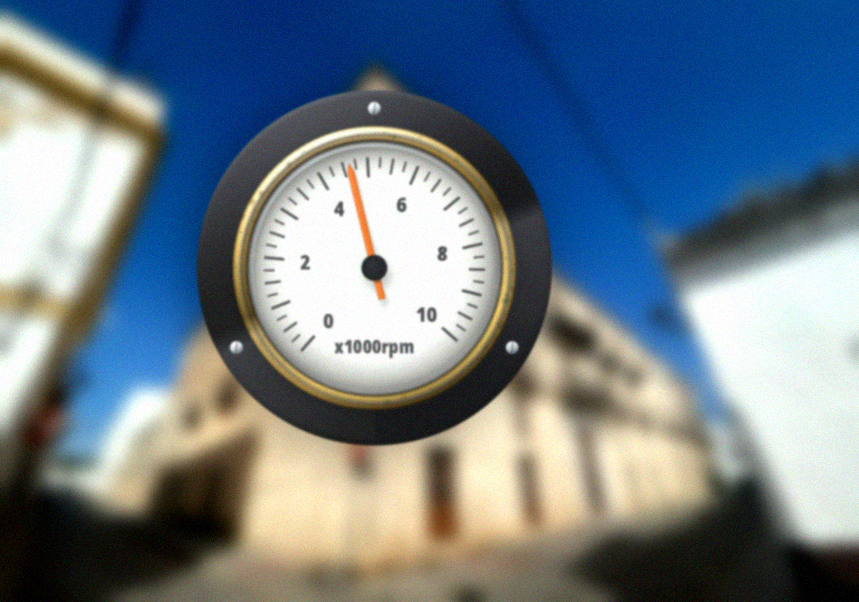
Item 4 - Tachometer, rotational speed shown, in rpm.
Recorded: 4625 rpm
